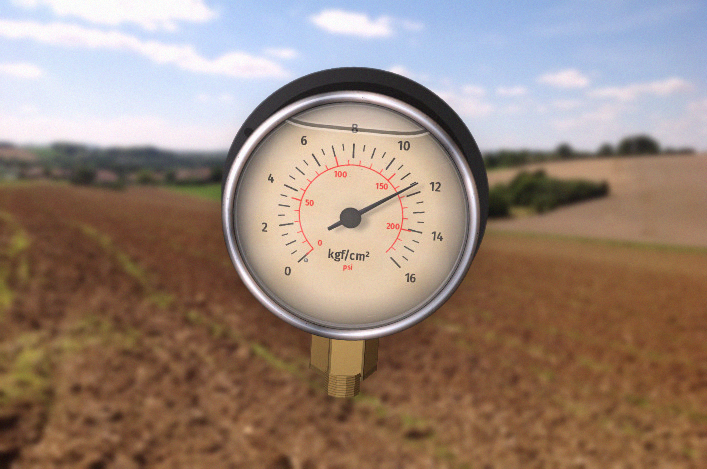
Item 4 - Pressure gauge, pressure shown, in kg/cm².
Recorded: 11.5 kg/cm²
